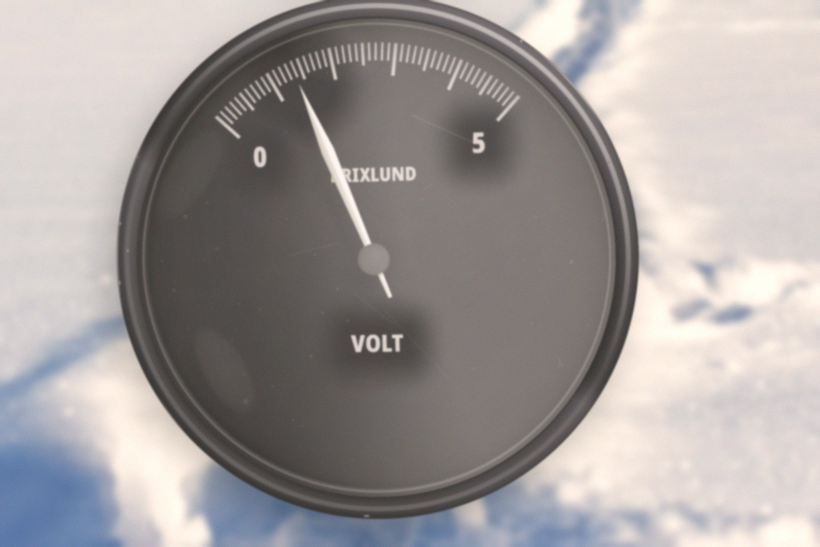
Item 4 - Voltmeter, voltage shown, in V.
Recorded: 1.4 V
